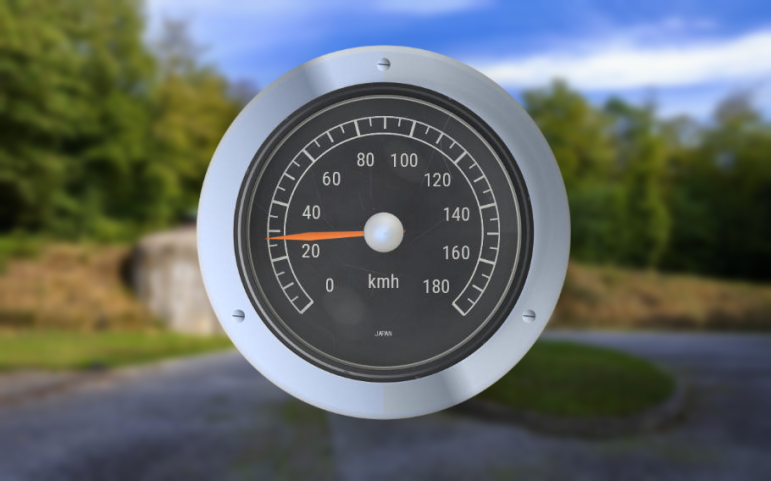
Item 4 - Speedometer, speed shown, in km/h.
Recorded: 27.5 km/h
